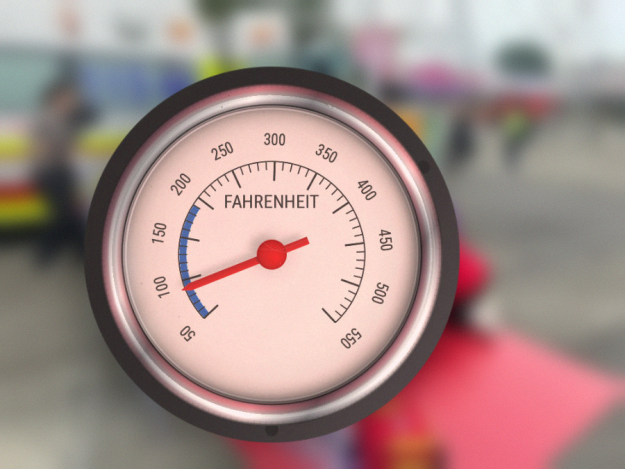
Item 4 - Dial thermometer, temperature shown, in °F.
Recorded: 90 °F
